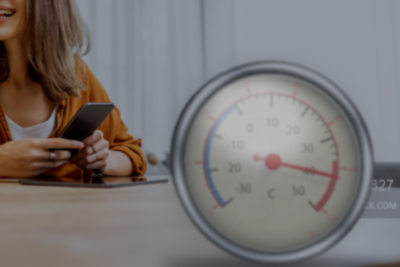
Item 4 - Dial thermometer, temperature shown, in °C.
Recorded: 40 °C
